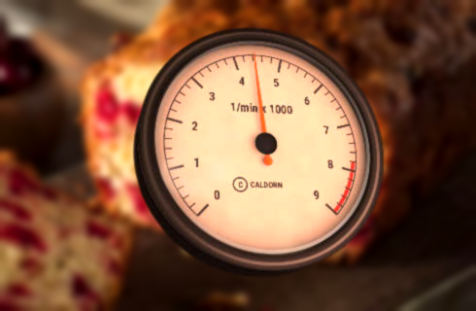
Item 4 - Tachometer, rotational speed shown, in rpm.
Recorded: 4400 rpm
